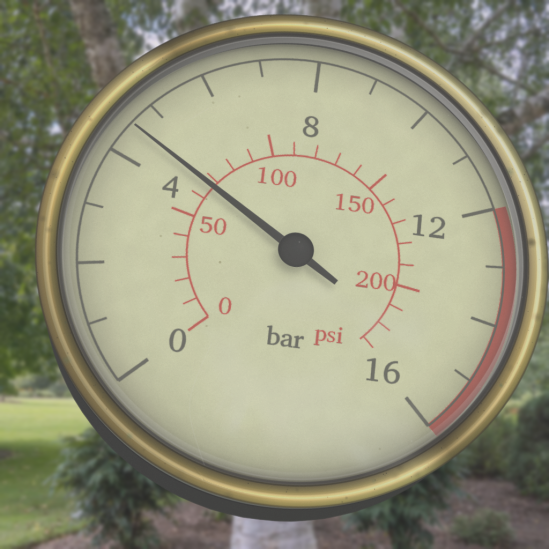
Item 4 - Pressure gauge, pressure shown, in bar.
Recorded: 4.5 bar
